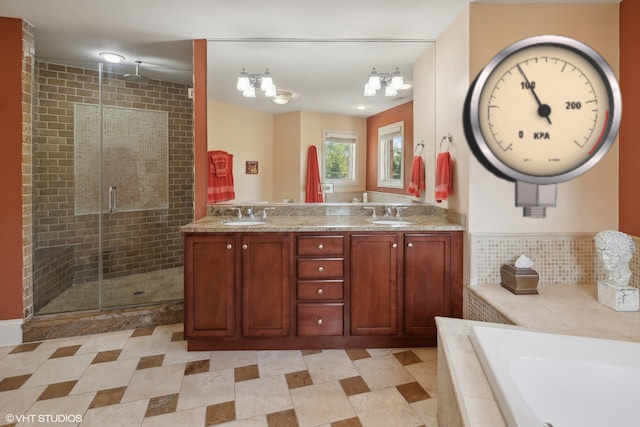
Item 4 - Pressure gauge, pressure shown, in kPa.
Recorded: 100 kPa
